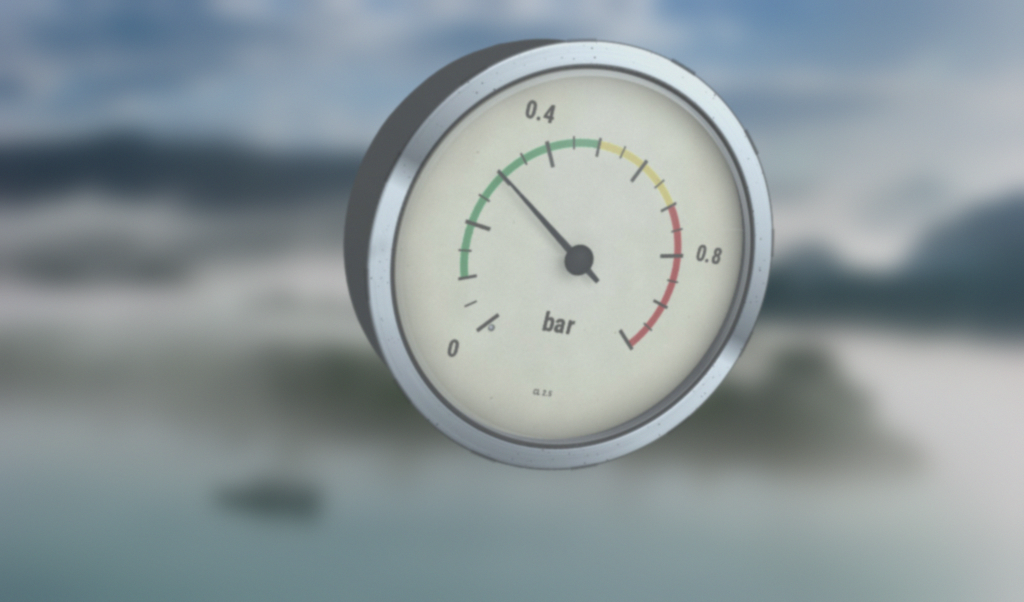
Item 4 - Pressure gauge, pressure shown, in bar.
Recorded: 0.3 bar
